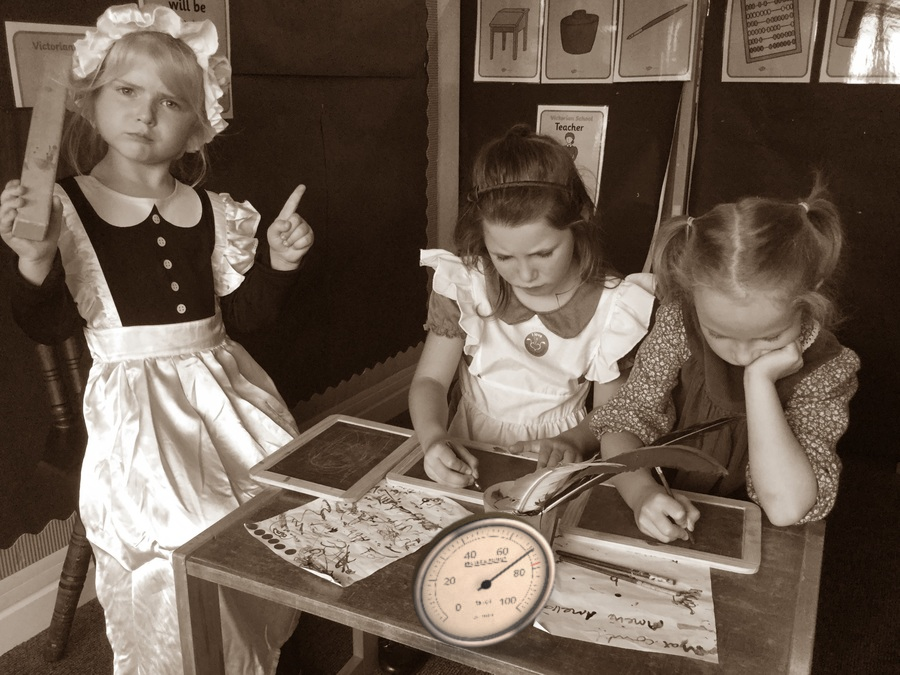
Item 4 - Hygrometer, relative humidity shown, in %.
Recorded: 70 %
